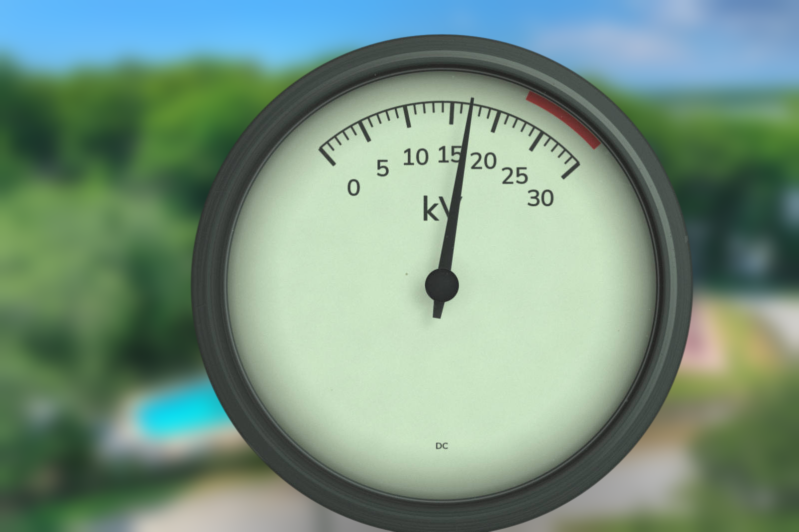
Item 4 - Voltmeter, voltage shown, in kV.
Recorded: 17 kV
